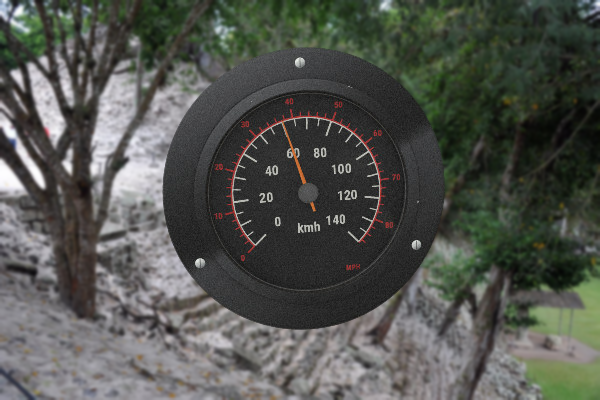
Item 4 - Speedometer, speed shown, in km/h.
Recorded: 60 km/h
